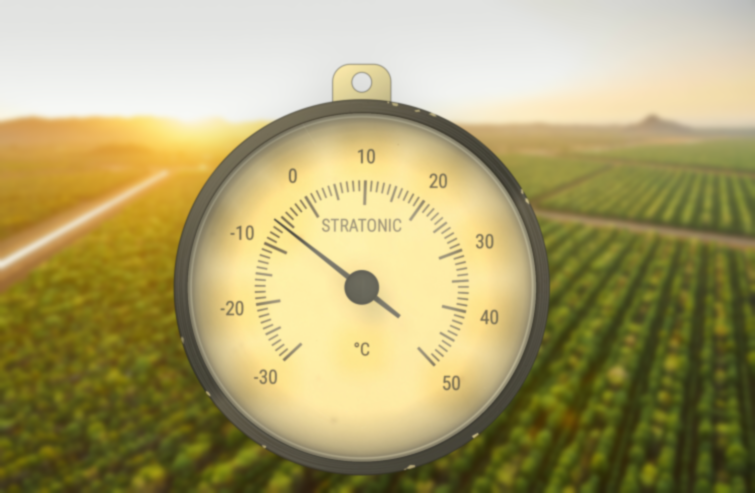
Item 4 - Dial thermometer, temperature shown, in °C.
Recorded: -6 °C
